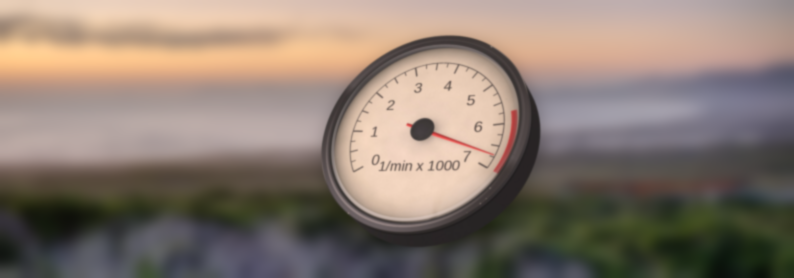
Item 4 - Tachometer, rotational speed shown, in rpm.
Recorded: 6750 rpm
